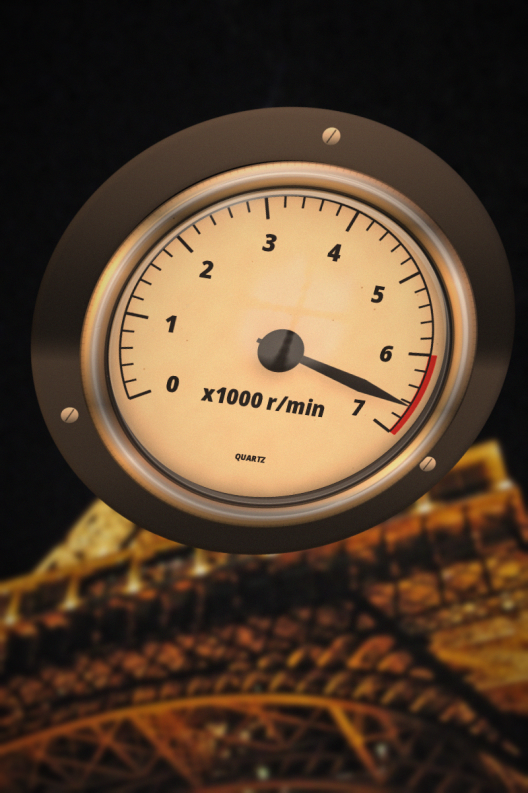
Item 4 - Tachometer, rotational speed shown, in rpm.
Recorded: 6600 rpm
